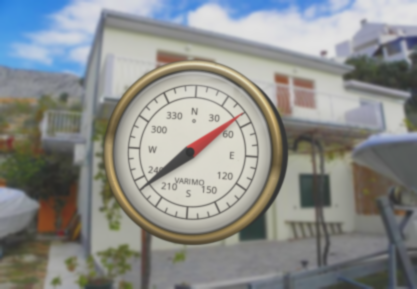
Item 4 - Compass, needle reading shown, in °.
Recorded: 50 °
